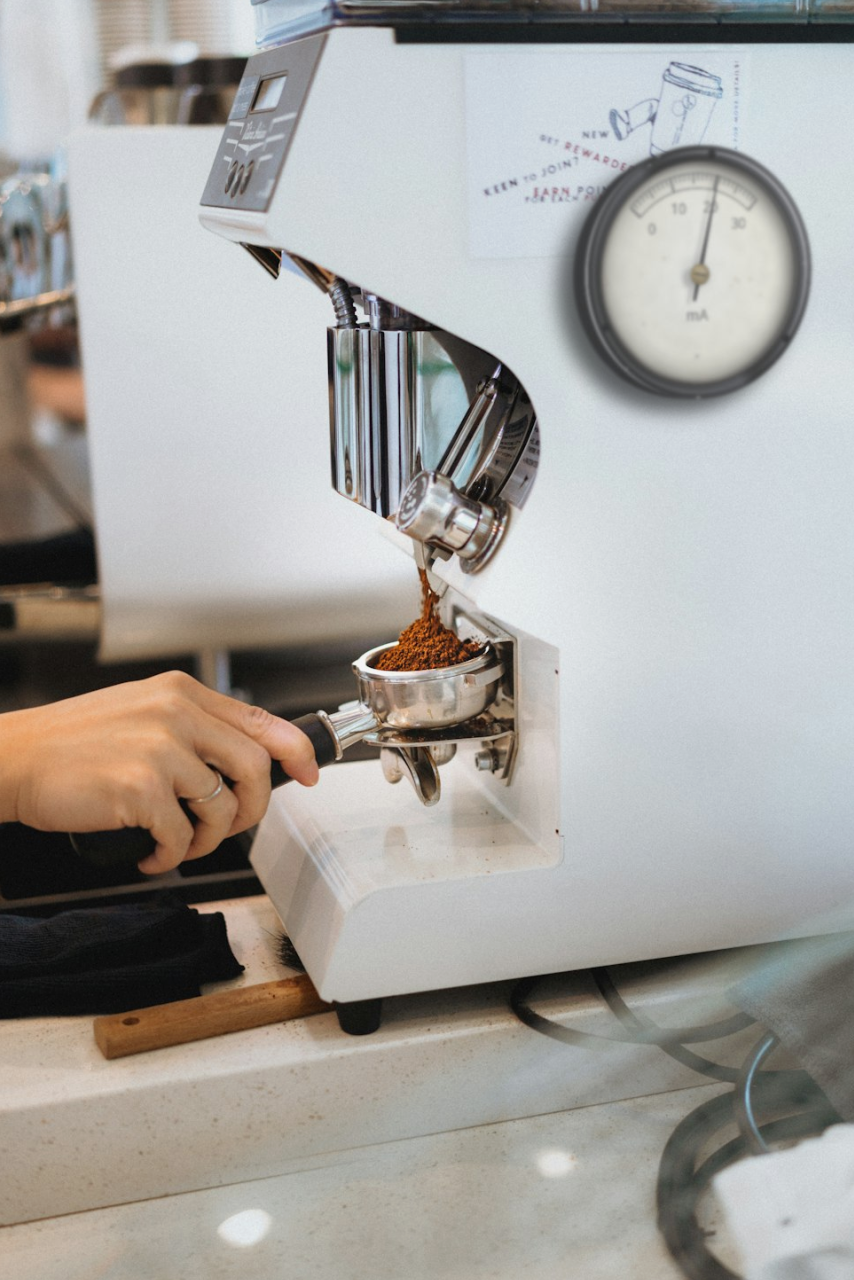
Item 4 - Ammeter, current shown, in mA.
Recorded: 20 mA
